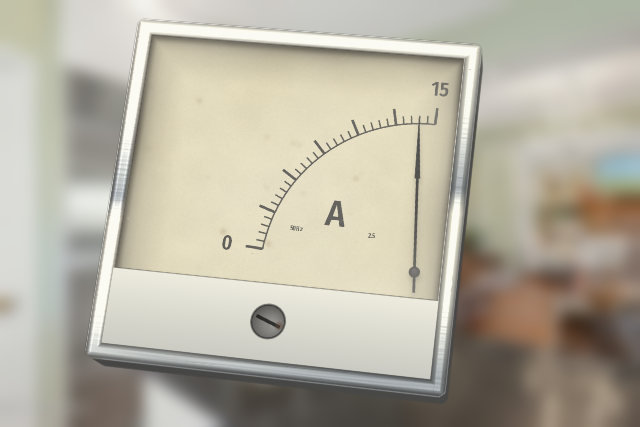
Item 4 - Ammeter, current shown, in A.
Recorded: 14 A
